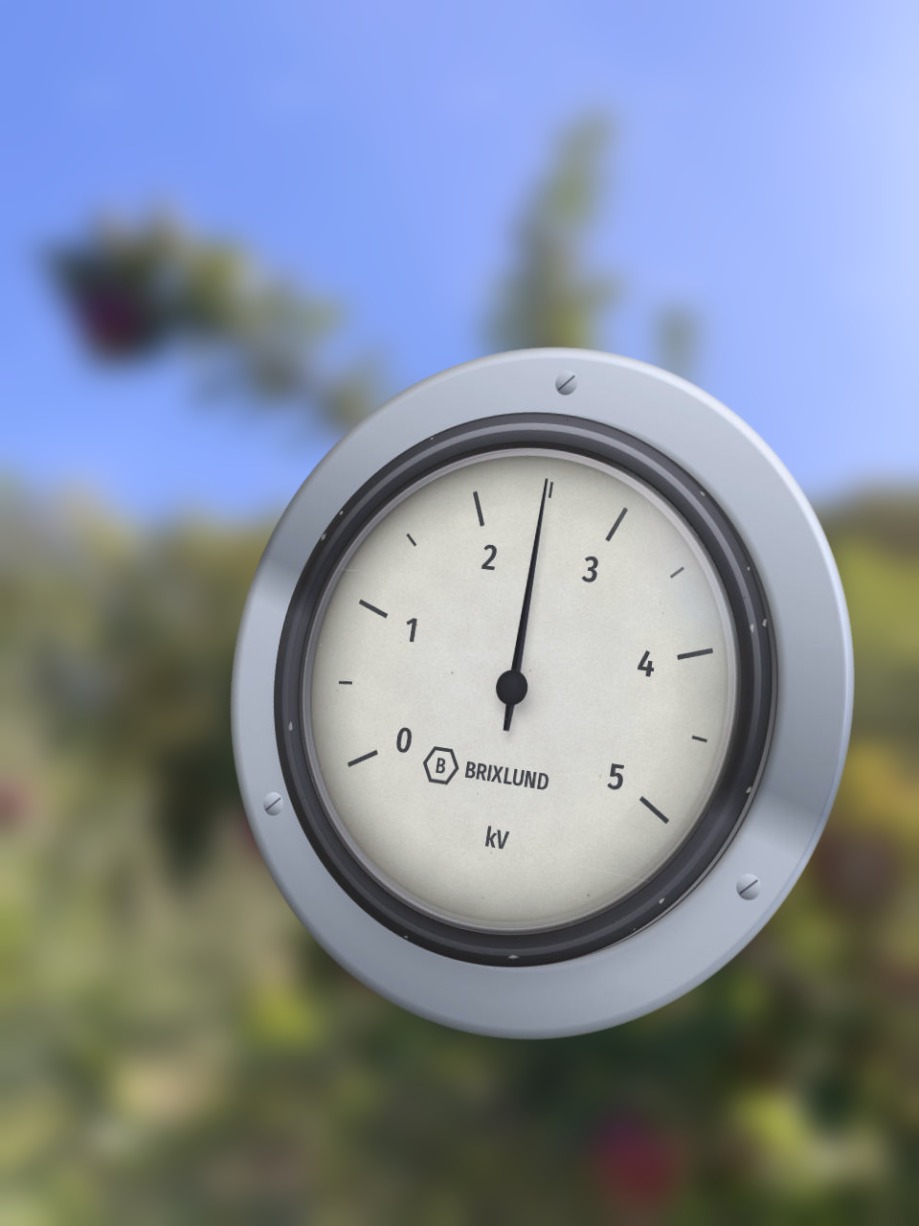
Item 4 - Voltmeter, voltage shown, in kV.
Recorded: 2.5 kV
